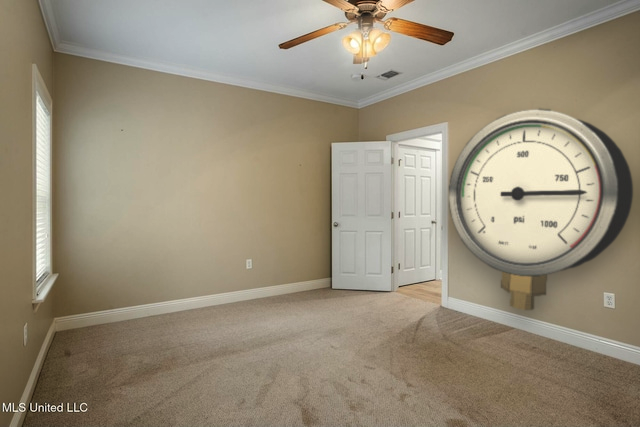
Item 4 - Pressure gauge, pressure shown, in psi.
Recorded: 825 psi
